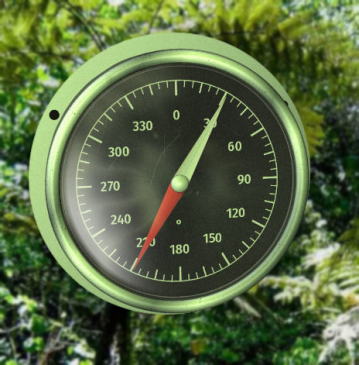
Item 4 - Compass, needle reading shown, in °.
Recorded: 210 °
